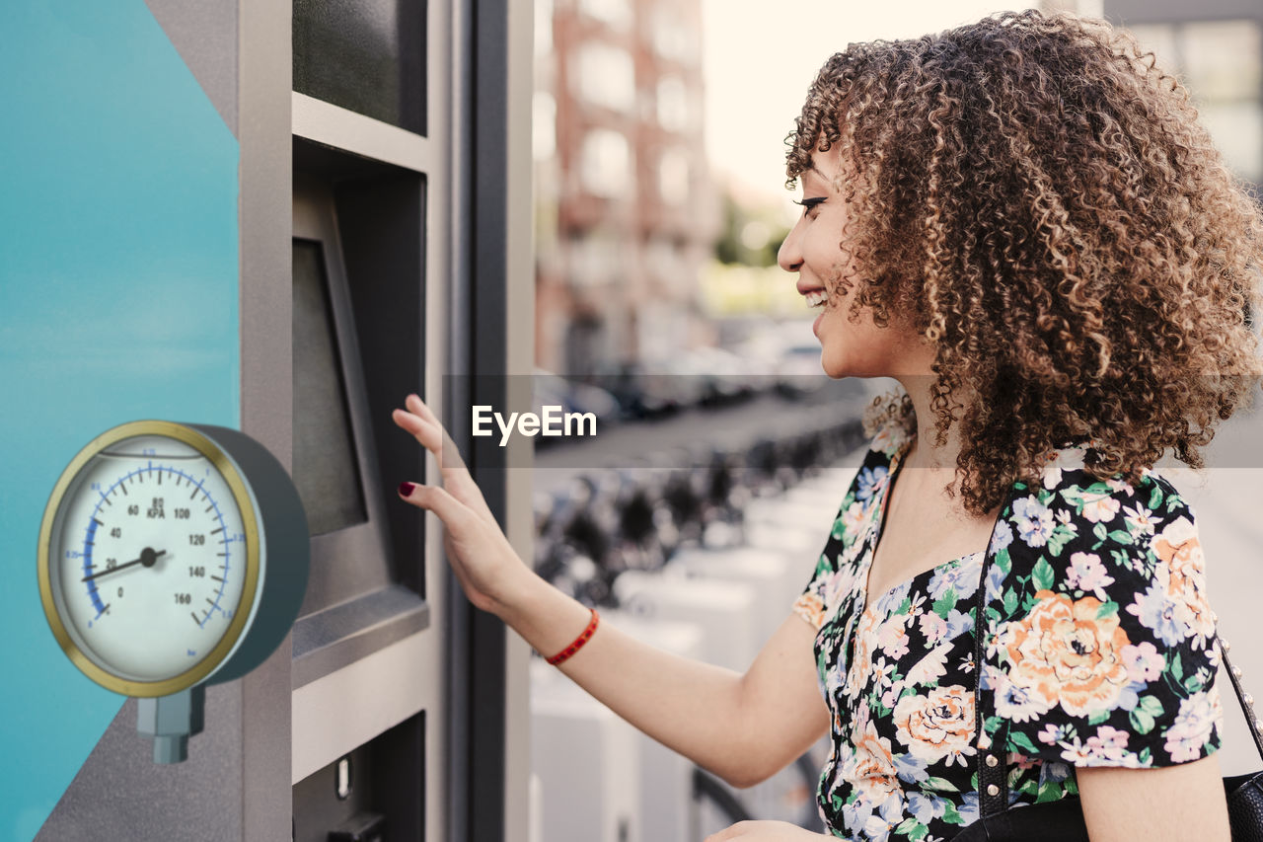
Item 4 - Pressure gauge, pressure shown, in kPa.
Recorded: 15 kPa
